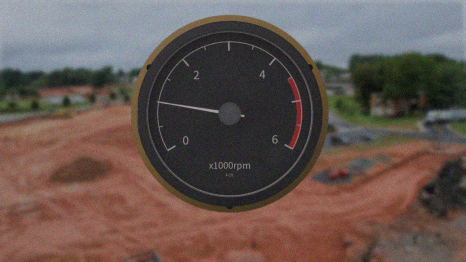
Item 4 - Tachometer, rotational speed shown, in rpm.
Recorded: 1000 rpm
